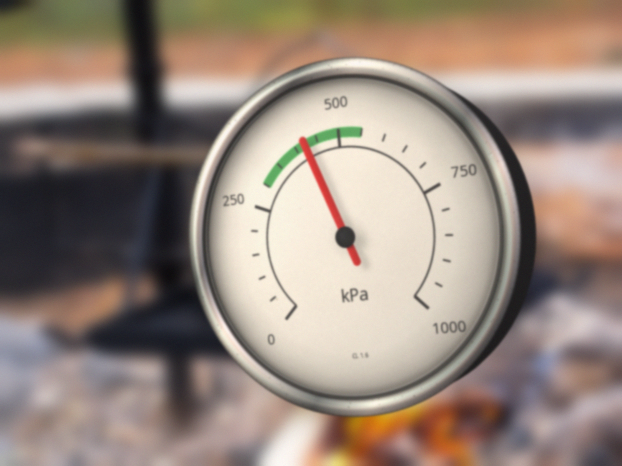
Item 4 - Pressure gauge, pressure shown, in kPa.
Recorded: 425 kPa
